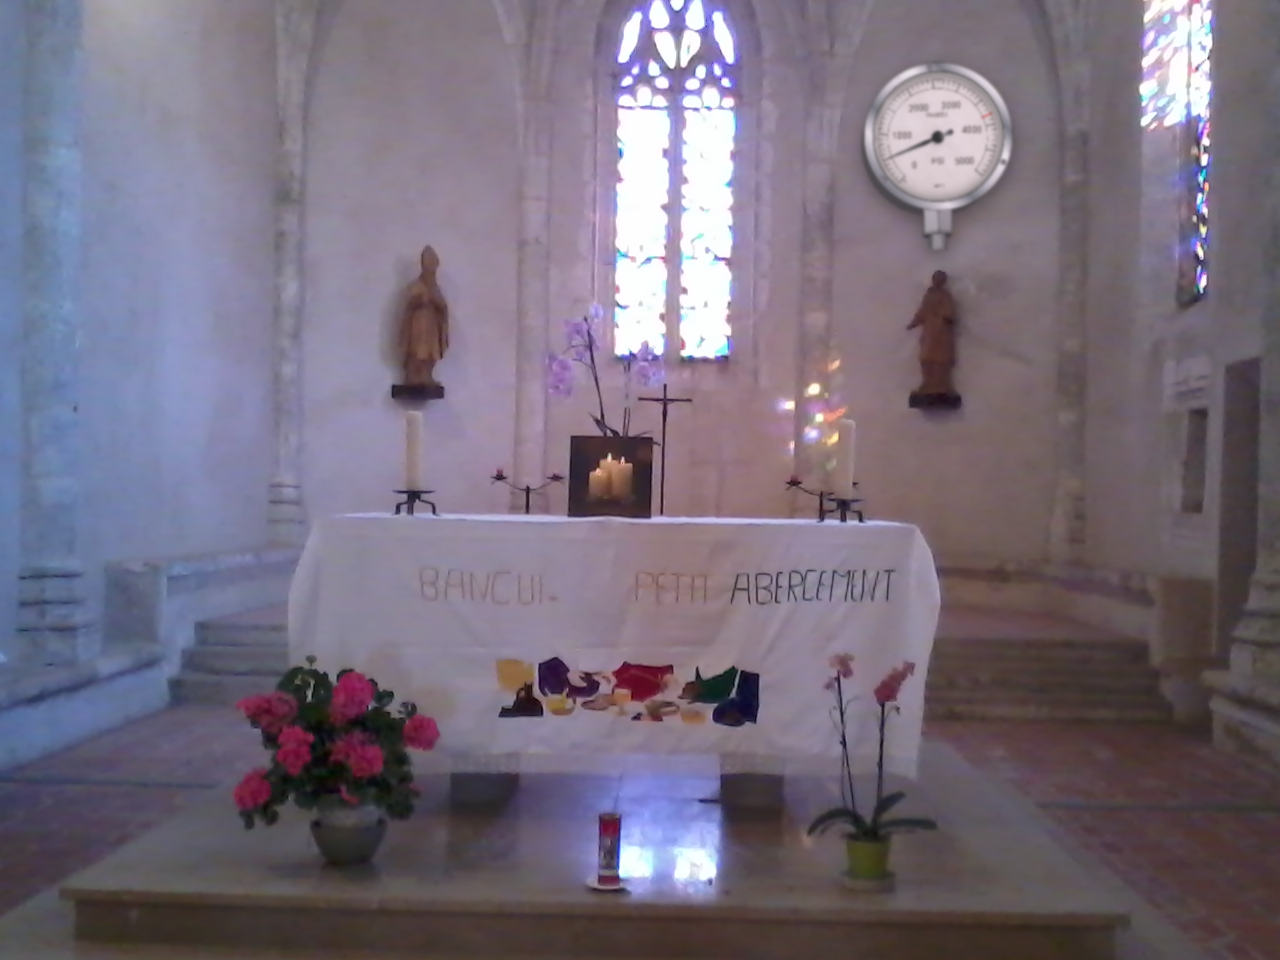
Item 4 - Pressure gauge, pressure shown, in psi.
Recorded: 500 psi
